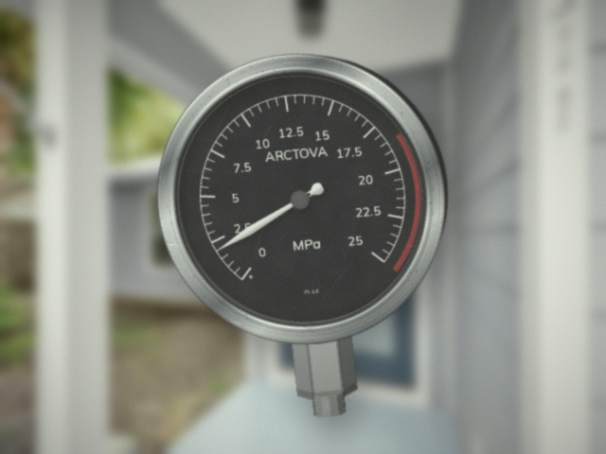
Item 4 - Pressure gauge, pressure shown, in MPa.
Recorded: 2 MPa
